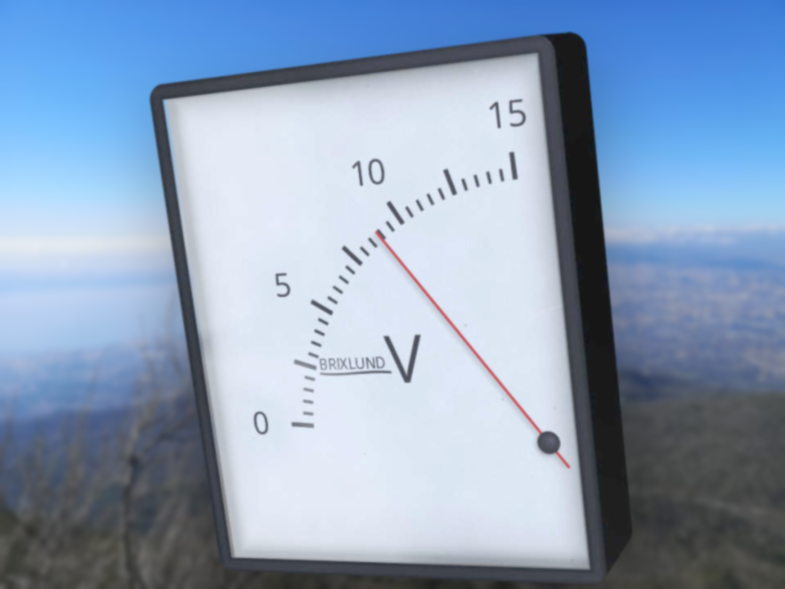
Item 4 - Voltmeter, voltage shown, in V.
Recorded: 9 V
